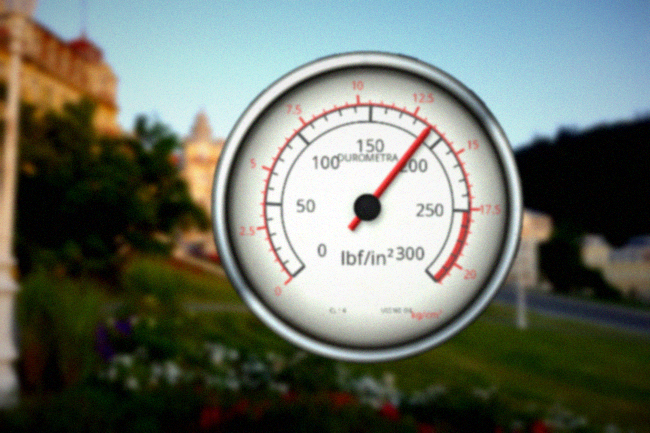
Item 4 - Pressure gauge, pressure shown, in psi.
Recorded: 190 psi
